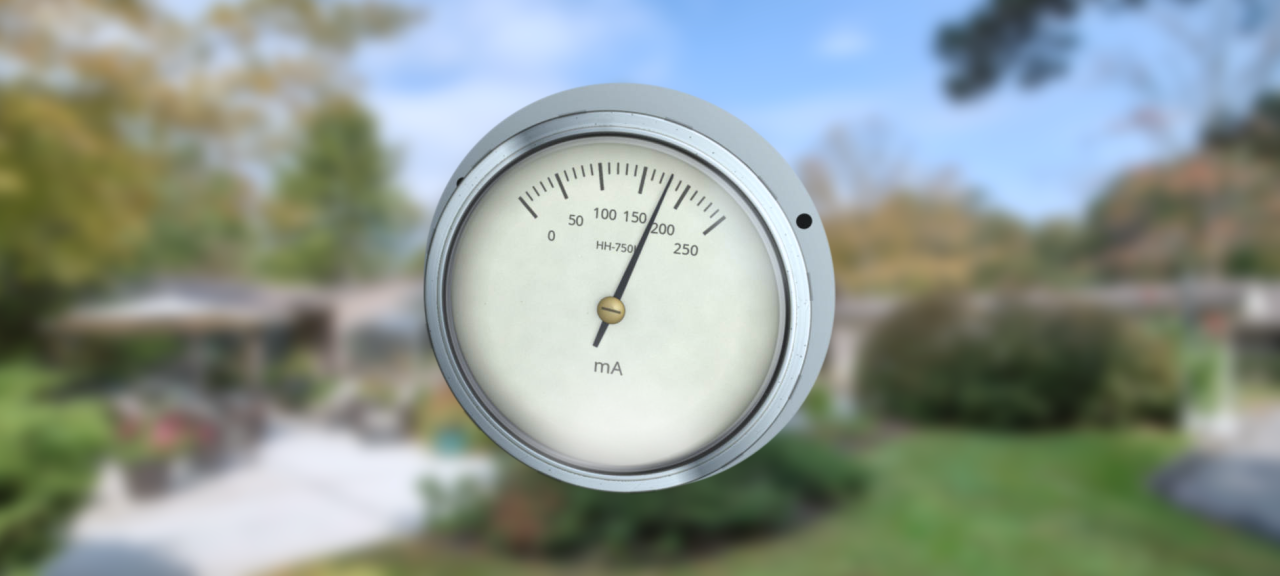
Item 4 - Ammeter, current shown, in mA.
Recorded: 180 mA
